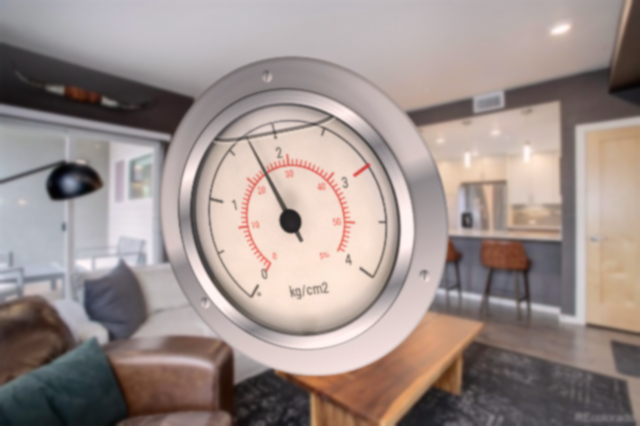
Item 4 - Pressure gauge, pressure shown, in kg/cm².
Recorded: 1.75 kg/cm²
